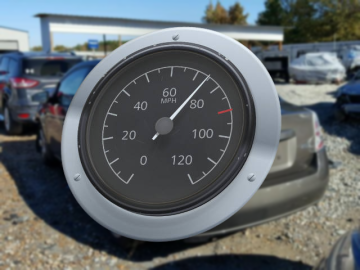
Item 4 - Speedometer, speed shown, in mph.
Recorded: 75 mph
